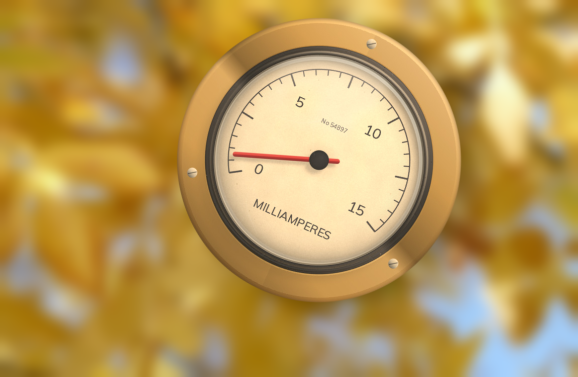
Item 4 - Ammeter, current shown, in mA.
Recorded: 0.75 mA
